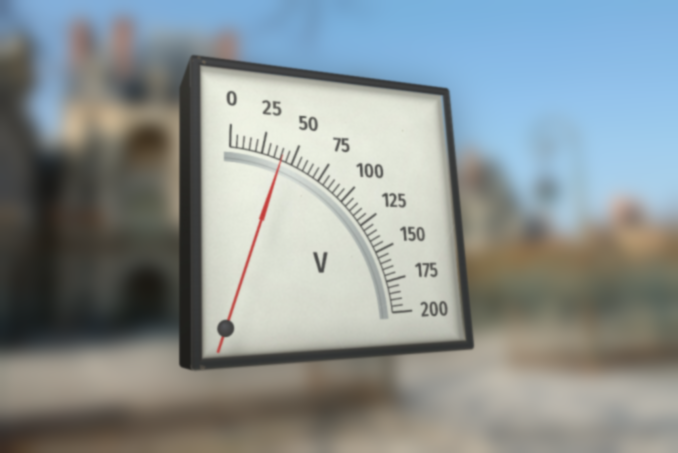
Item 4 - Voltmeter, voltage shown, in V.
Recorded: 40 V
